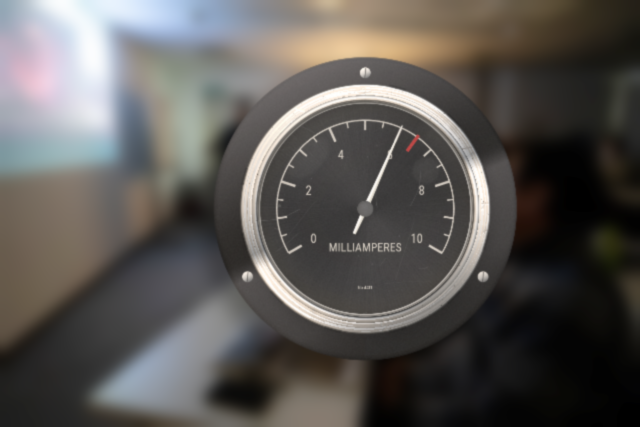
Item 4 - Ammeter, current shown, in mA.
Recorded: 6 mA
